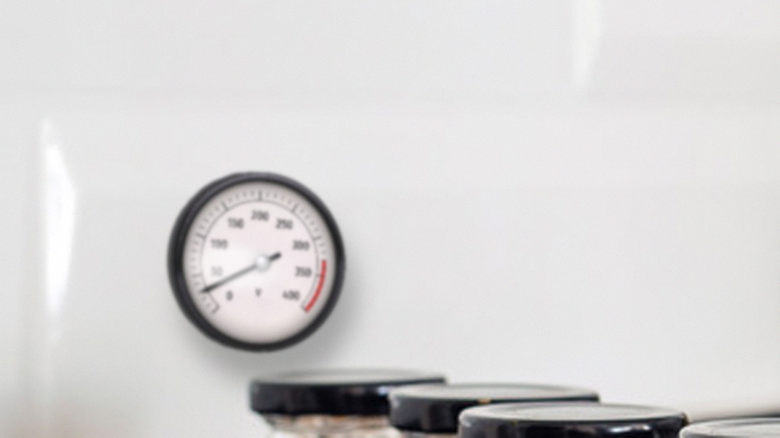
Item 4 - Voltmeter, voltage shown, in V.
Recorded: 30 V
